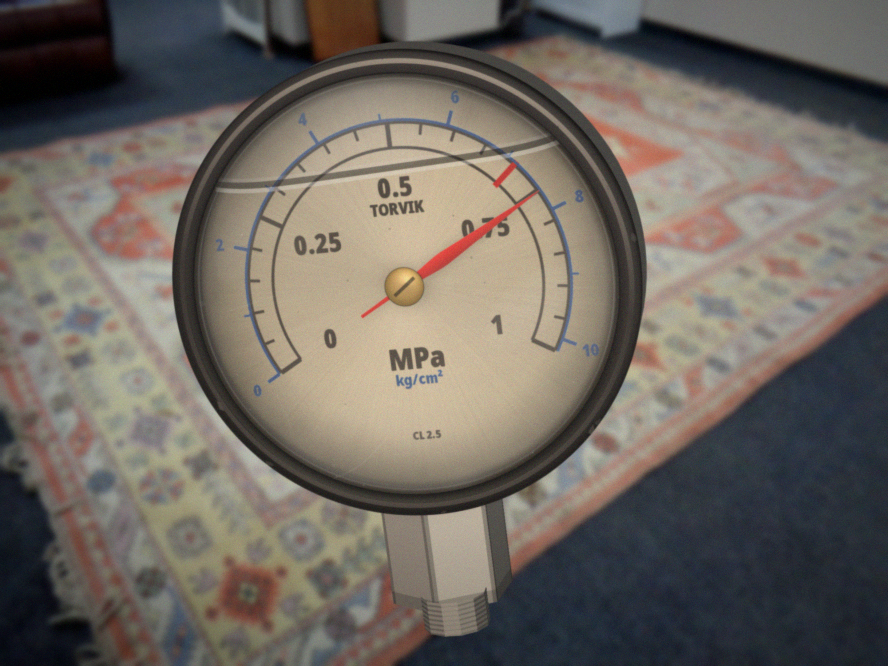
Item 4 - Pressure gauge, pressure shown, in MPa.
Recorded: 0.75 MPa
